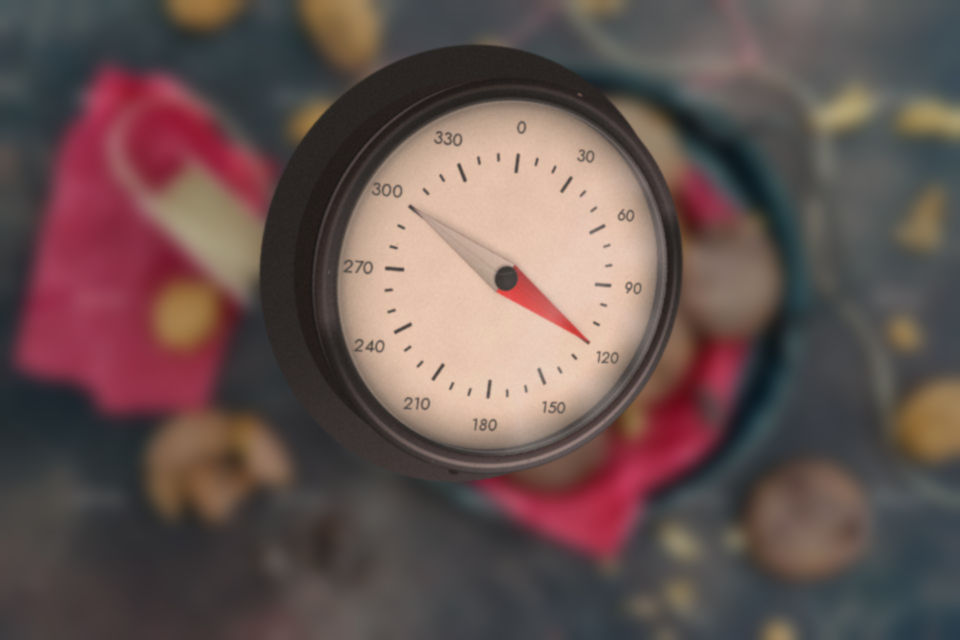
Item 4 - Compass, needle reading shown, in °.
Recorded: 120 °
